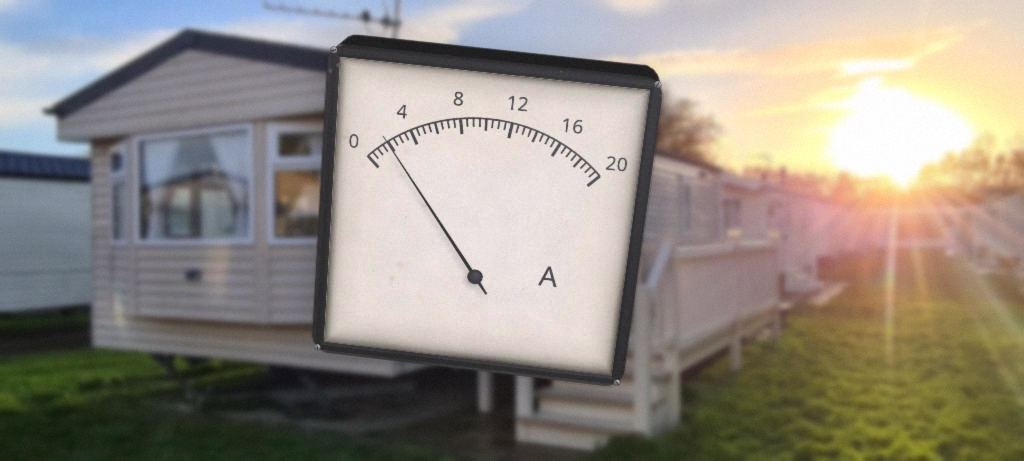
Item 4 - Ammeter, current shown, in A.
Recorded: 2 A
